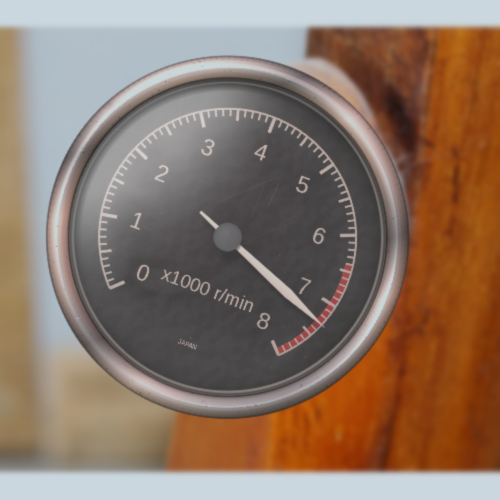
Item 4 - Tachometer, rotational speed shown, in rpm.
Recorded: 7300 rpm
